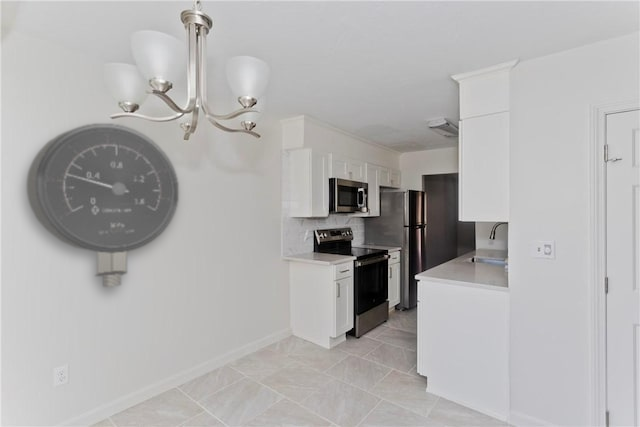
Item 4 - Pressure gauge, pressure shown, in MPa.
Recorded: 0.3 MPa
